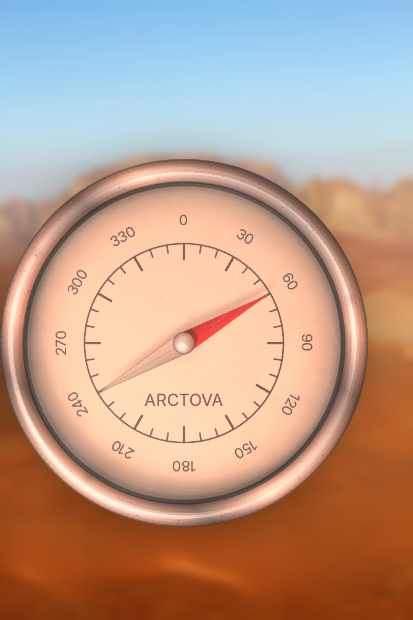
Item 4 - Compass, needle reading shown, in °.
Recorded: 60 °
